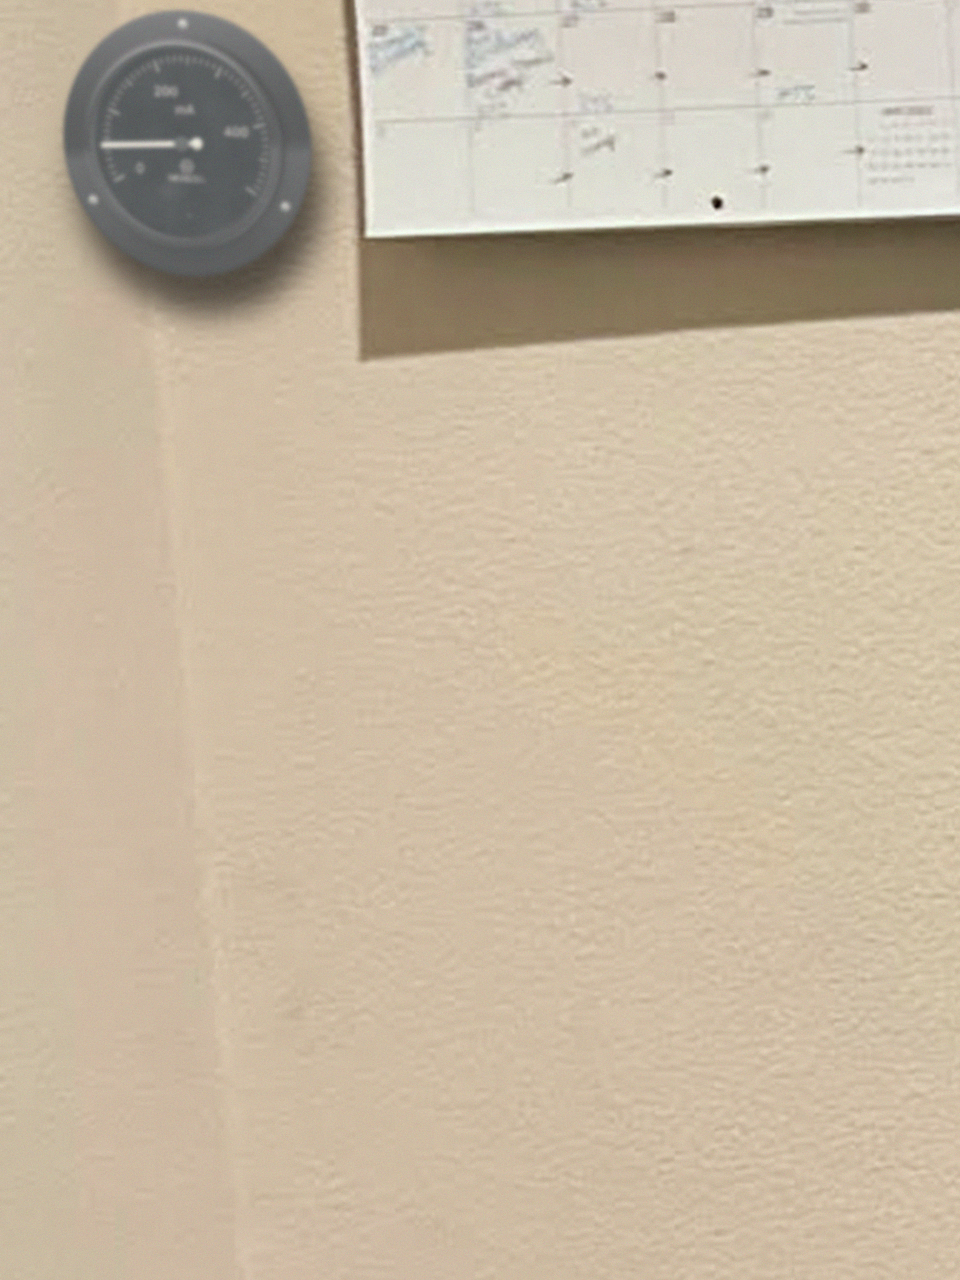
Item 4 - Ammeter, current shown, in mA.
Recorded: 50 mA
